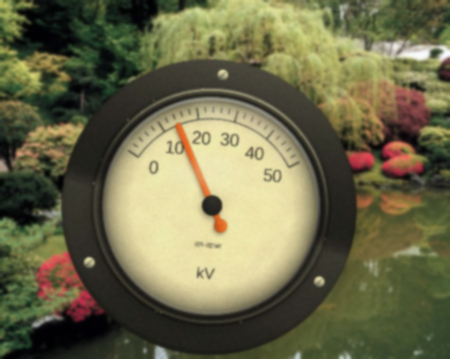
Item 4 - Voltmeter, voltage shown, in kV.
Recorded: 14 kV
